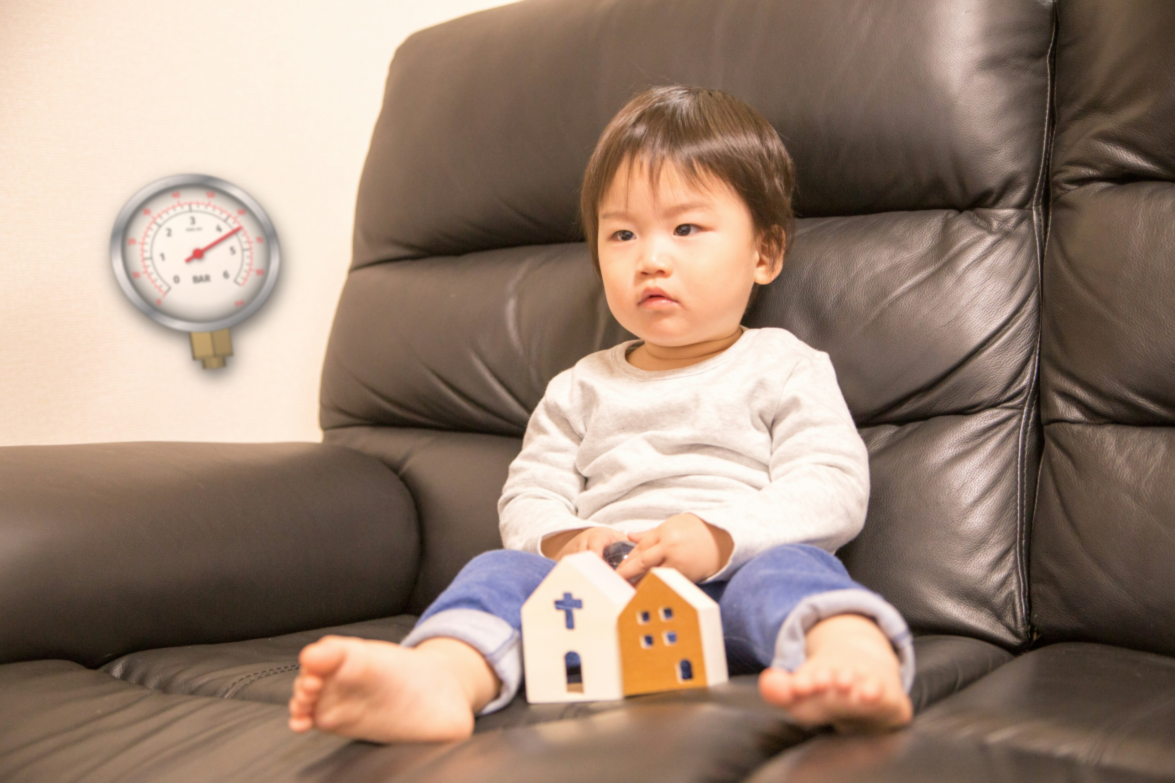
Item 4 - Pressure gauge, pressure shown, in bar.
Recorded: 4.4 bar
